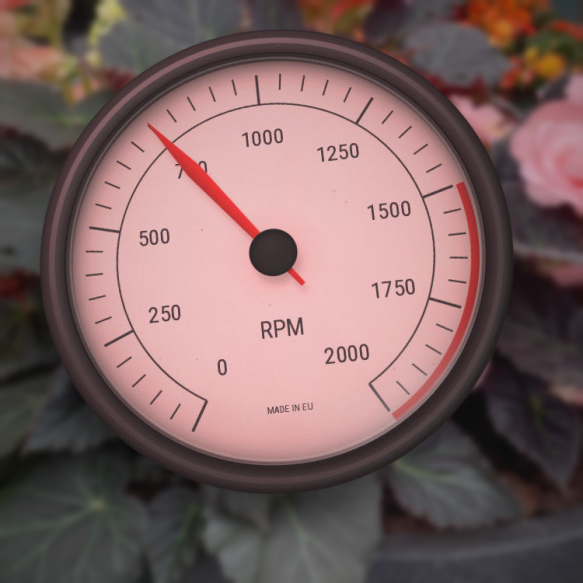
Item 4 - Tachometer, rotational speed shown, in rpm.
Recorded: 750 rpm
